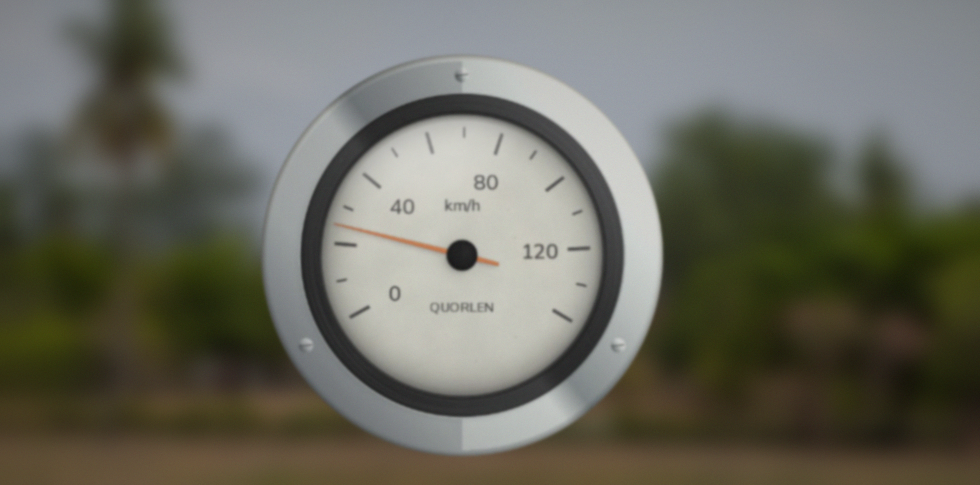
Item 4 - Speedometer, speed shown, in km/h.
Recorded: 25 km/h
